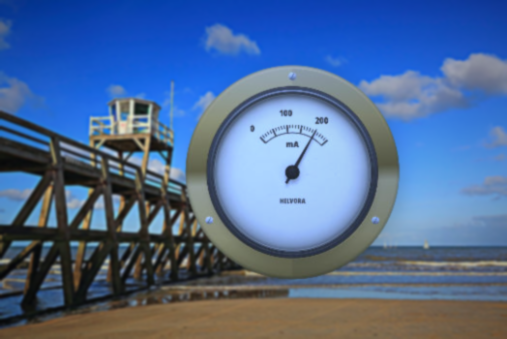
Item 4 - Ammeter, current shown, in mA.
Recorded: 200 mA
